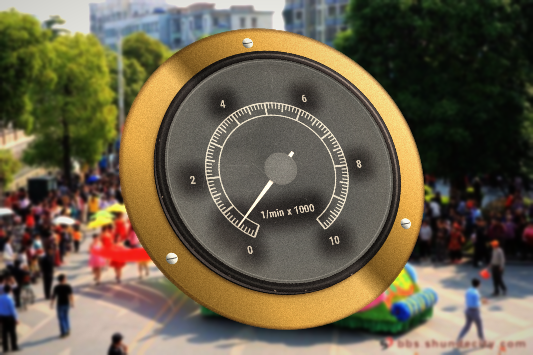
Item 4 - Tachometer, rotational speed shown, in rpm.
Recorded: 500 rpm
